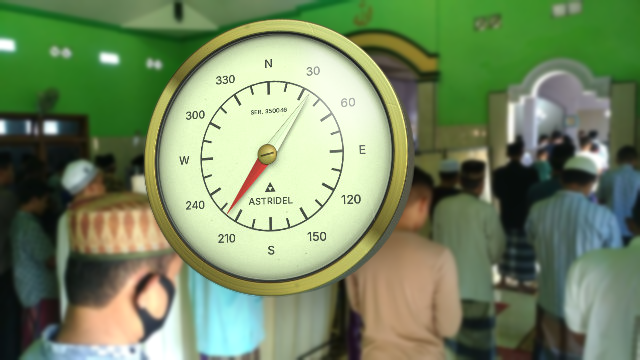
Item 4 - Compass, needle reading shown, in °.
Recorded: 217.5 °
